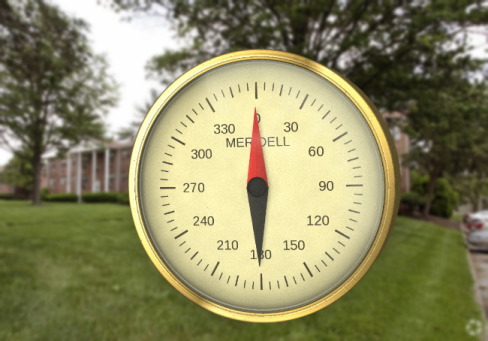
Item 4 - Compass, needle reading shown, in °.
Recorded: 0 °
